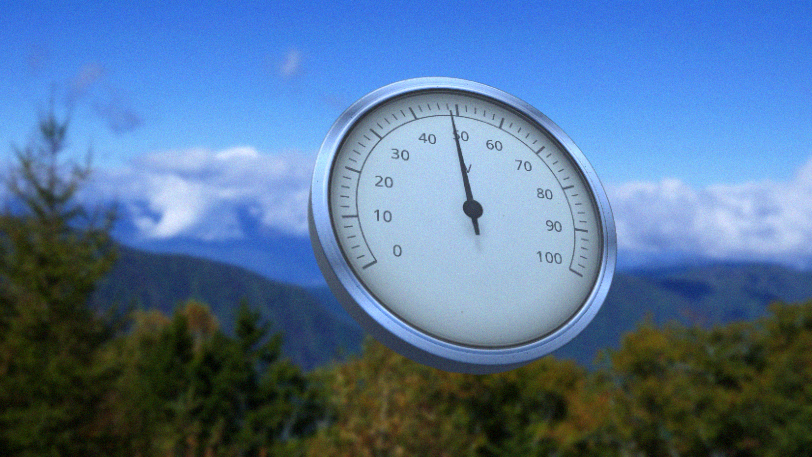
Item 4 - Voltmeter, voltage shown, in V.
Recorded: 48 V
